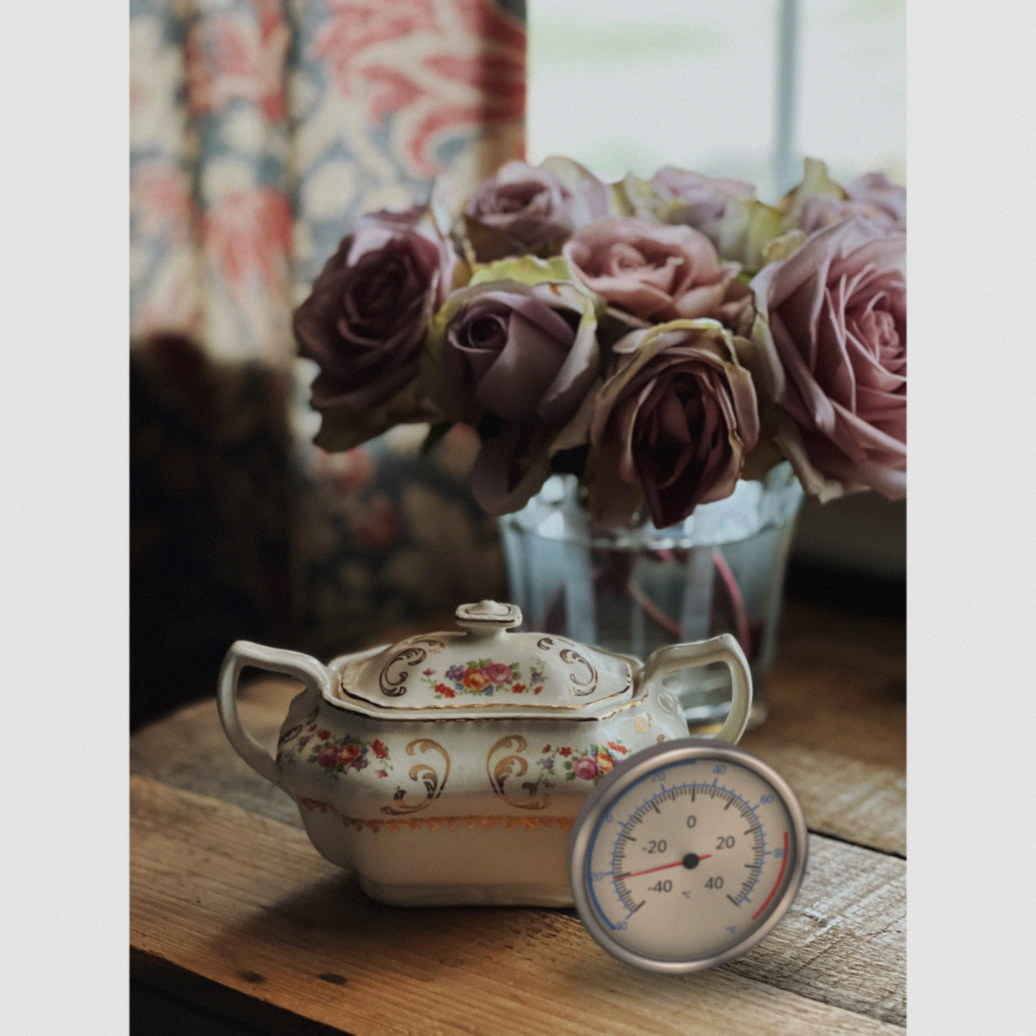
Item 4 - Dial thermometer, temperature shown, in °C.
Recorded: -30 °C
